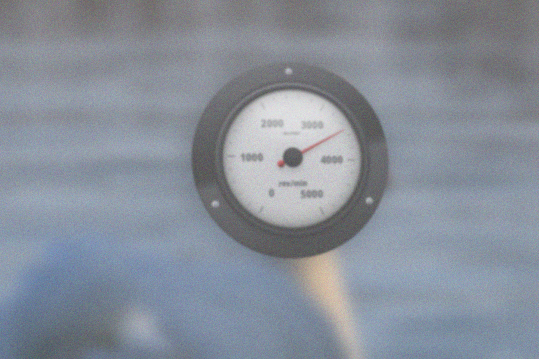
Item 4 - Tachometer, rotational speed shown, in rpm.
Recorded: 3500 rpm
